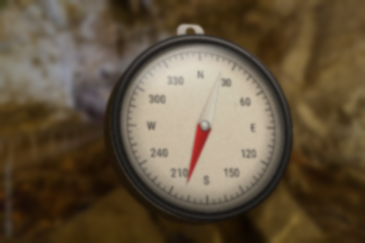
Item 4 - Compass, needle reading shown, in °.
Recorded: 200 °
